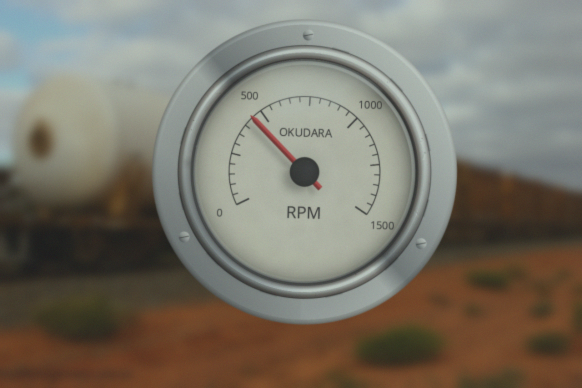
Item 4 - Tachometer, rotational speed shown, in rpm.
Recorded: 450 rpm
